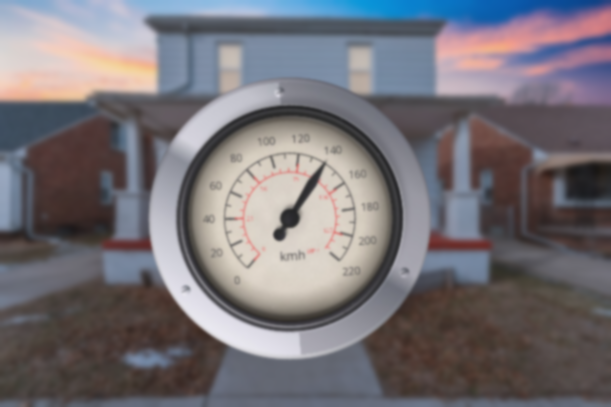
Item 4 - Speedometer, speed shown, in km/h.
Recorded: 140 km/h
